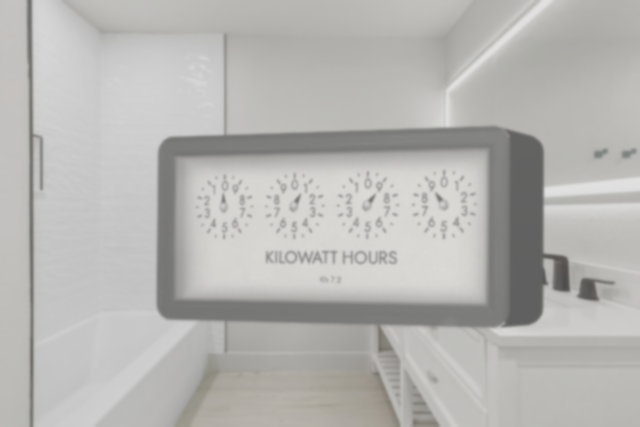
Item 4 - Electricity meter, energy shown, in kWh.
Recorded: 89 kWh
